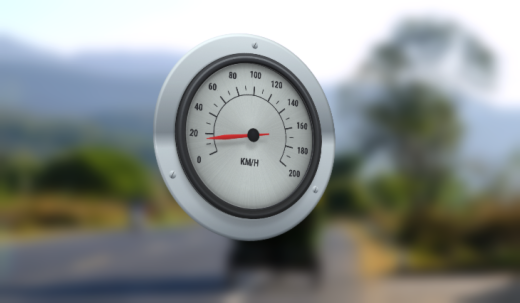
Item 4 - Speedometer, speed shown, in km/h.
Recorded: 15 km/h
